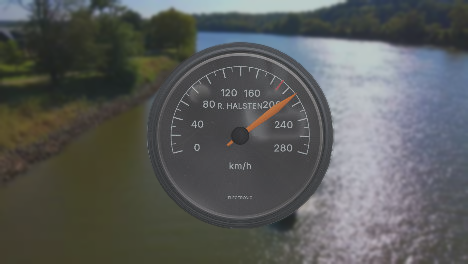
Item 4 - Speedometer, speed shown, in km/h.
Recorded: 210 km/h
